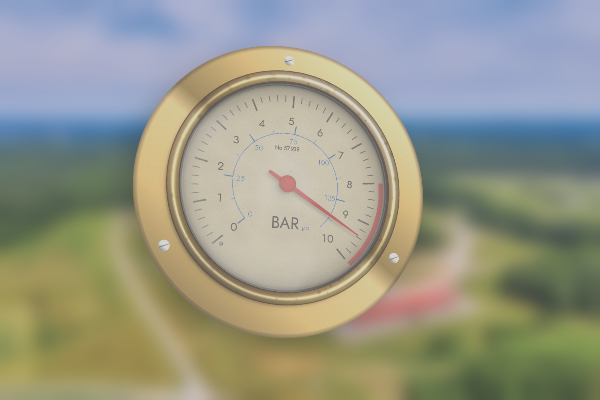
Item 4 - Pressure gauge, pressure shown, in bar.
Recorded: 9.4 bar
